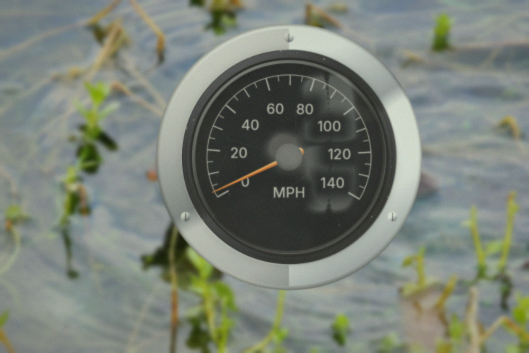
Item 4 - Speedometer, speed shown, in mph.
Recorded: 2.5 mph
